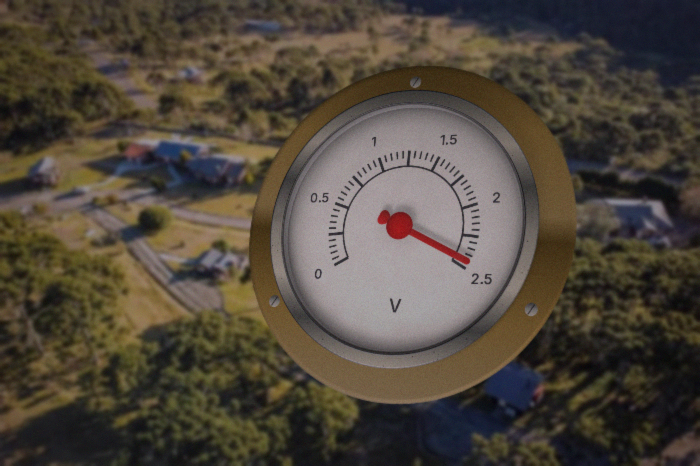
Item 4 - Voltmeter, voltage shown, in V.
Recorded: 2.45 V
